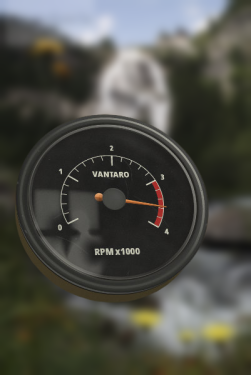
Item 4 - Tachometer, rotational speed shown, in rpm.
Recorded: 3600 rpm
